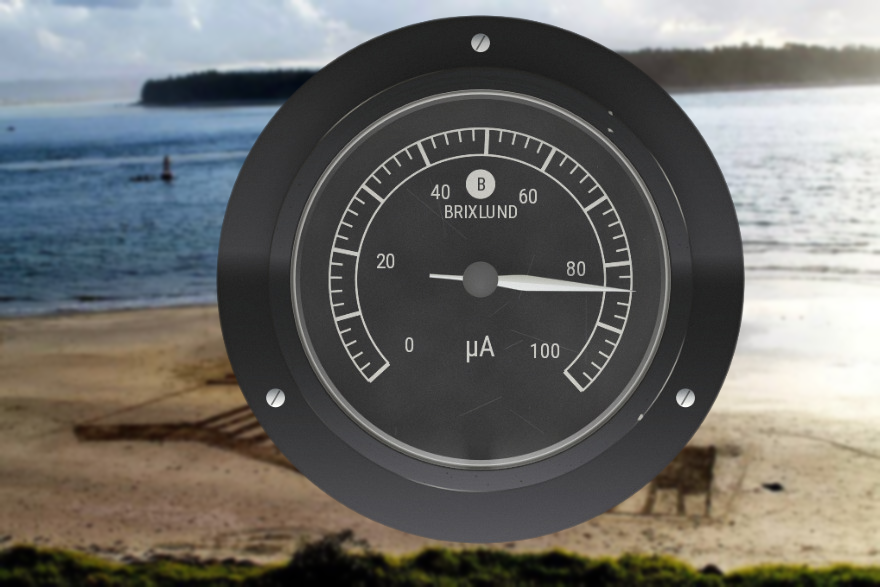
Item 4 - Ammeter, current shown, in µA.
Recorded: 84 µA
